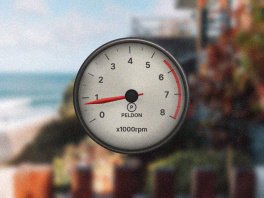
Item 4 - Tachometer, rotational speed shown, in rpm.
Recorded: 750 rpm
